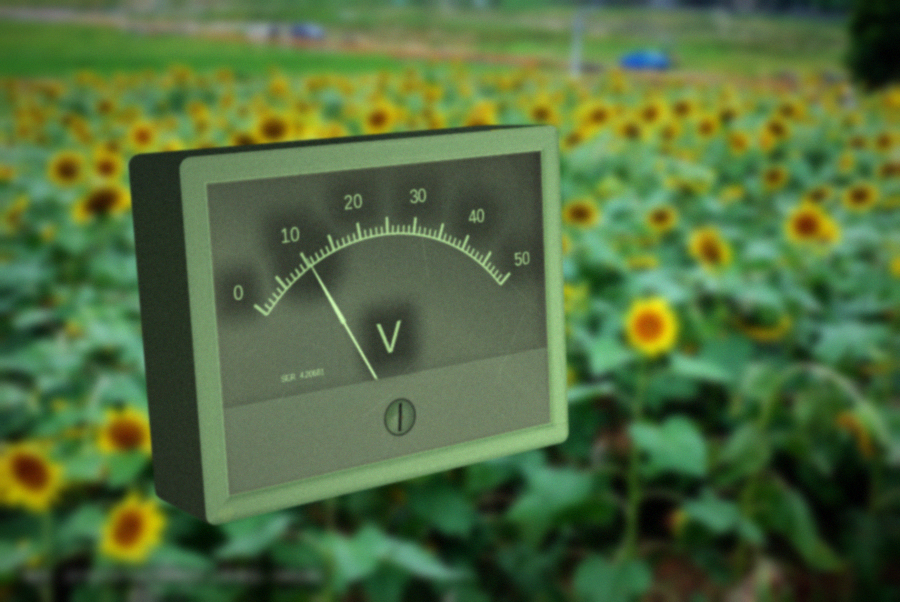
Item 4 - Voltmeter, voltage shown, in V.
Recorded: 10 V
